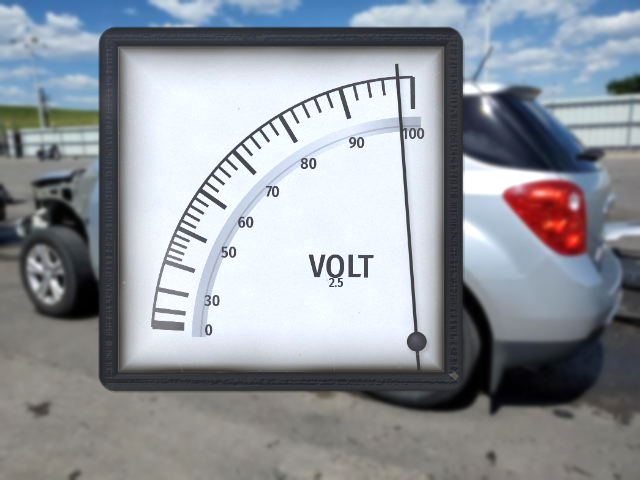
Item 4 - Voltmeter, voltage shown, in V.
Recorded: 98 V
